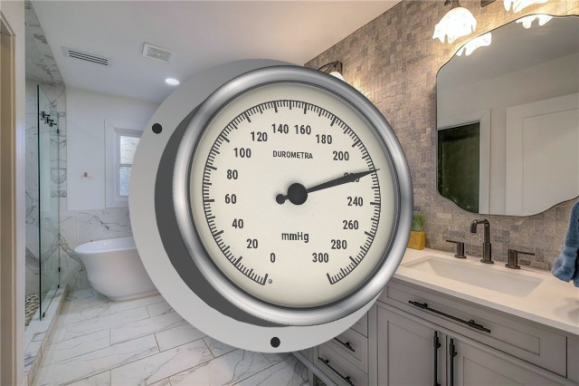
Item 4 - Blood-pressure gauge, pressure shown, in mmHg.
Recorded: 220 mmHg
